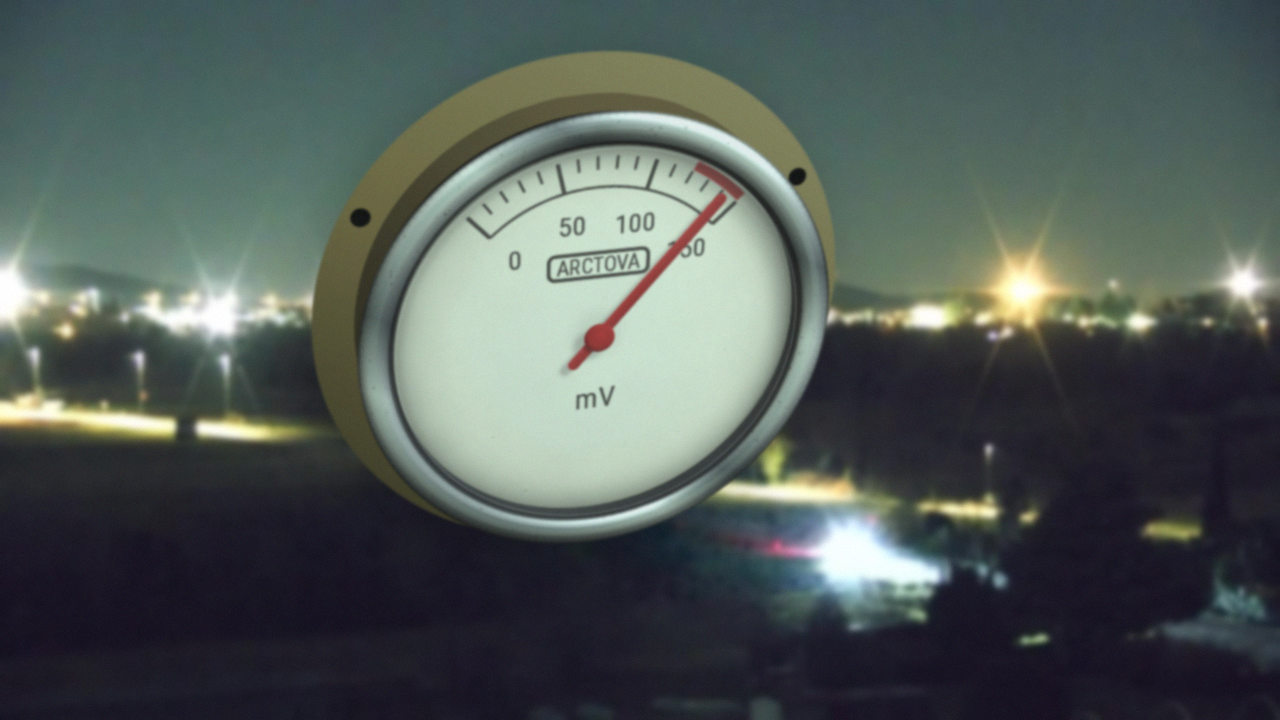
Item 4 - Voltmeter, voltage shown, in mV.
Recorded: 140 mV
